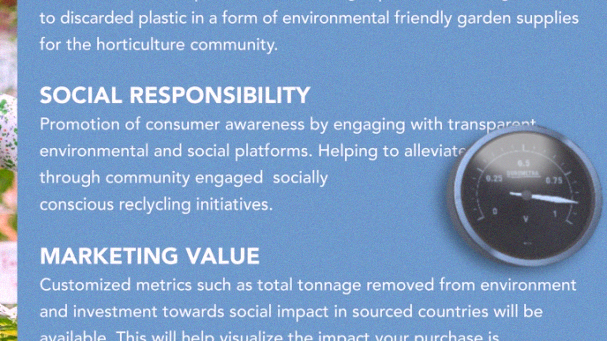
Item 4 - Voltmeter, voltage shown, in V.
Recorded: 0.9 V
